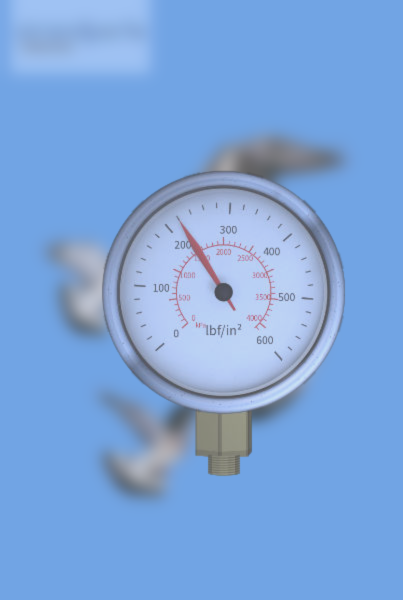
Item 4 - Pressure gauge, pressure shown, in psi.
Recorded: 220 psi
